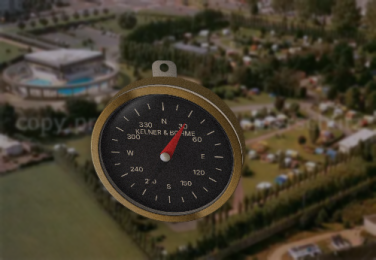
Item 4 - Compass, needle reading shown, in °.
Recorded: 30 °
